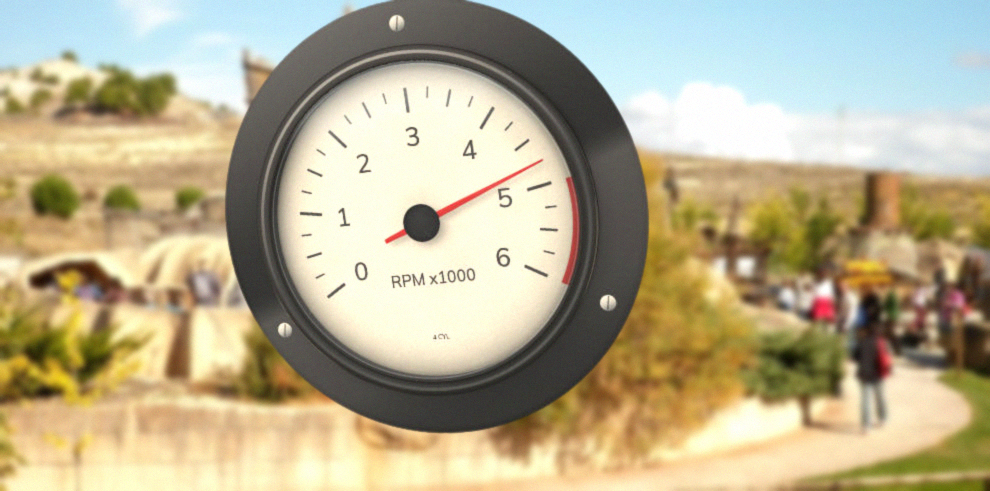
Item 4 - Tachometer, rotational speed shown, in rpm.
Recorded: 4750 rpm
